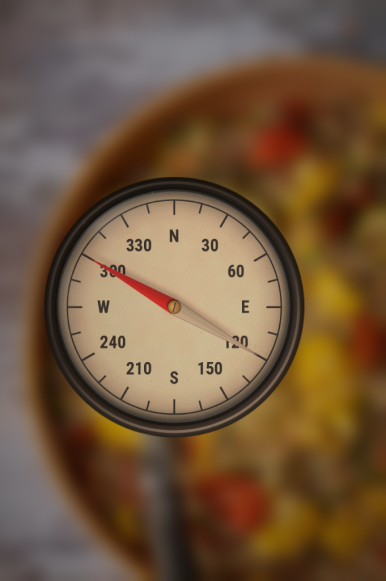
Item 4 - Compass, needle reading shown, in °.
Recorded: 300 °
